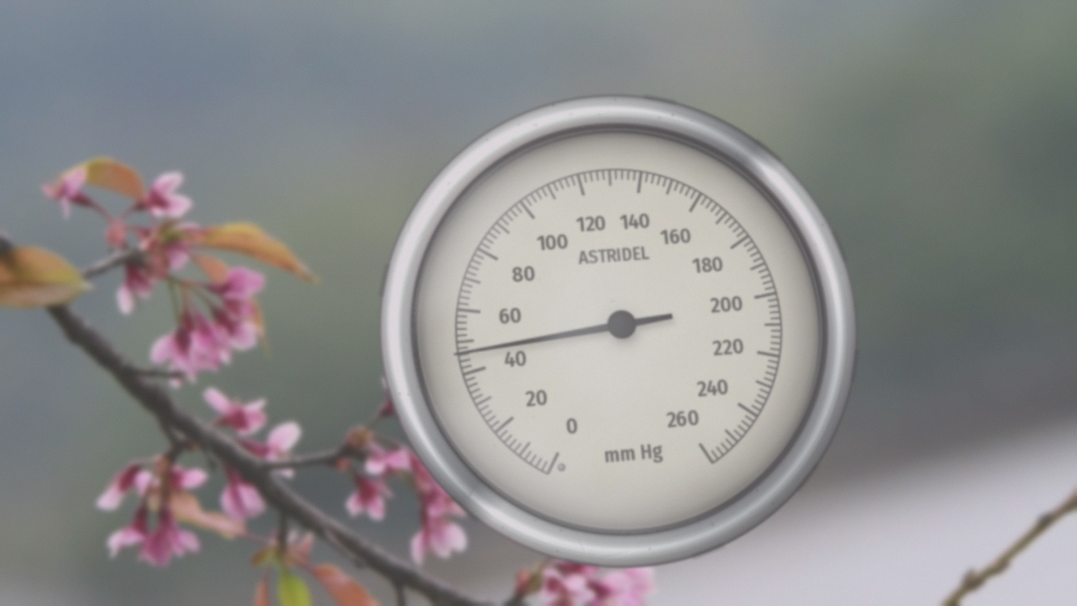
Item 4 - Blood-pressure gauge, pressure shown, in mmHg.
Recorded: 46 mmHg
